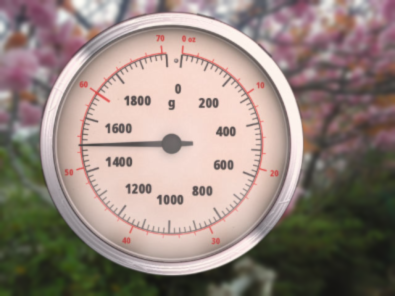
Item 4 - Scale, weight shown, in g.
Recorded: 1500 g
